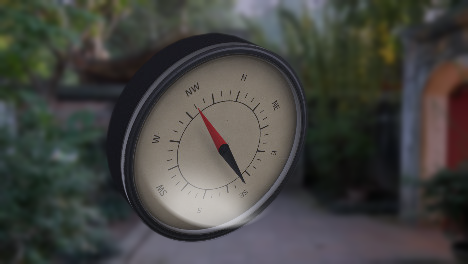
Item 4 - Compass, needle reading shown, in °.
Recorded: 310 °
